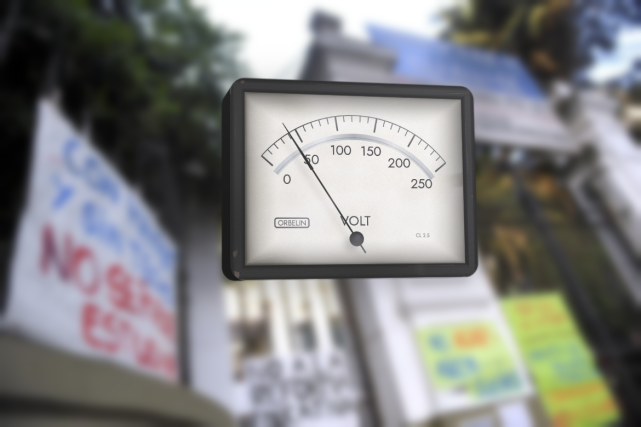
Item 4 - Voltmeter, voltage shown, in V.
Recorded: 40 V
